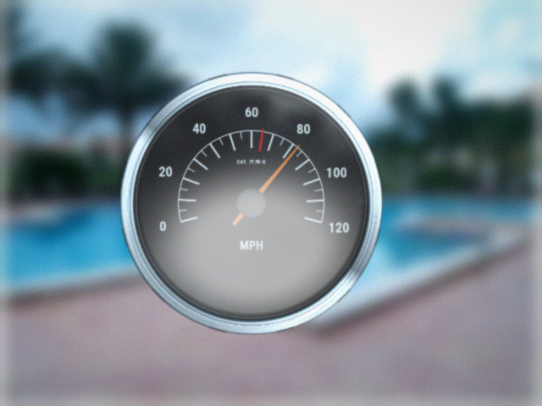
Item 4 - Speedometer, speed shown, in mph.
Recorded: 82.5 mph
